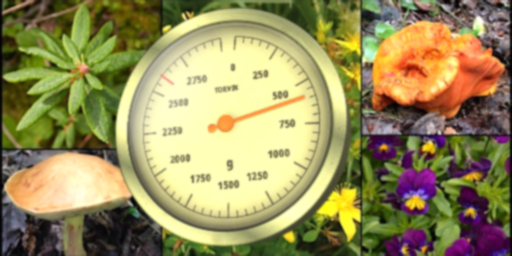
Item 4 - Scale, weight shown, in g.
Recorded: 600 g
